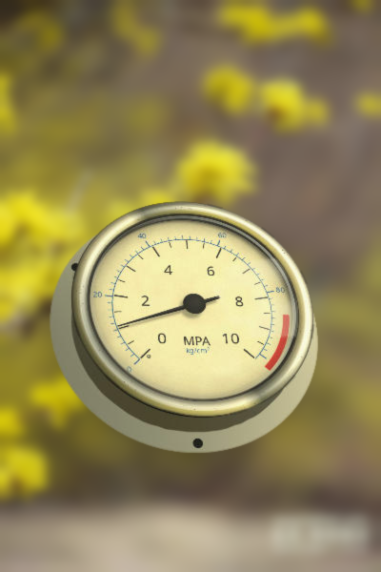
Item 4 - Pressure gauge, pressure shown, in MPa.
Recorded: 1 MPa
